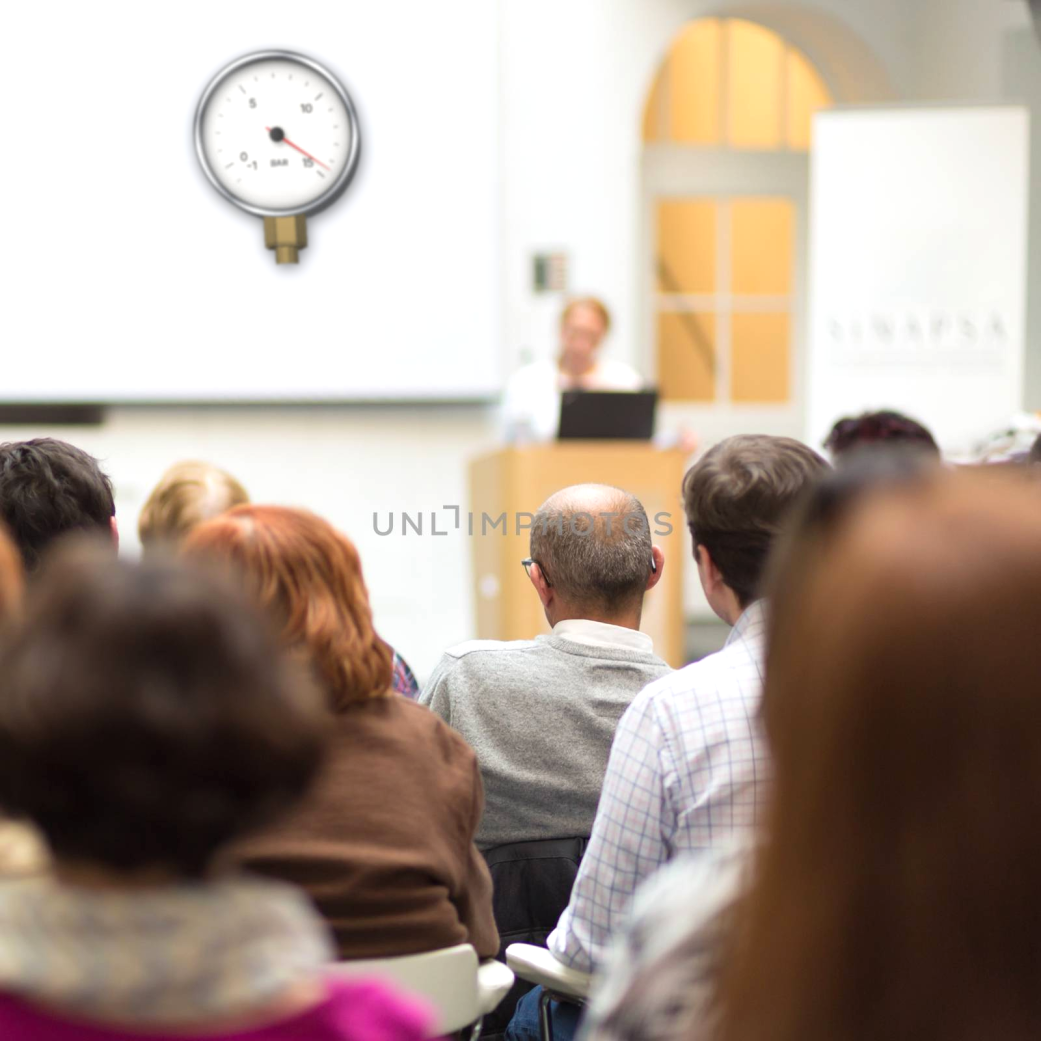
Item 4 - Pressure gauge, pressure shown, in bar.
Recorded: 14.5 bar
